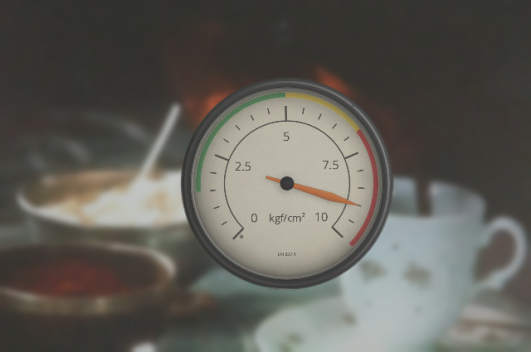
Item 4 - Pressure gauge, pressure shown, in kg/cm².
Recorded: 9 kg/cm²
